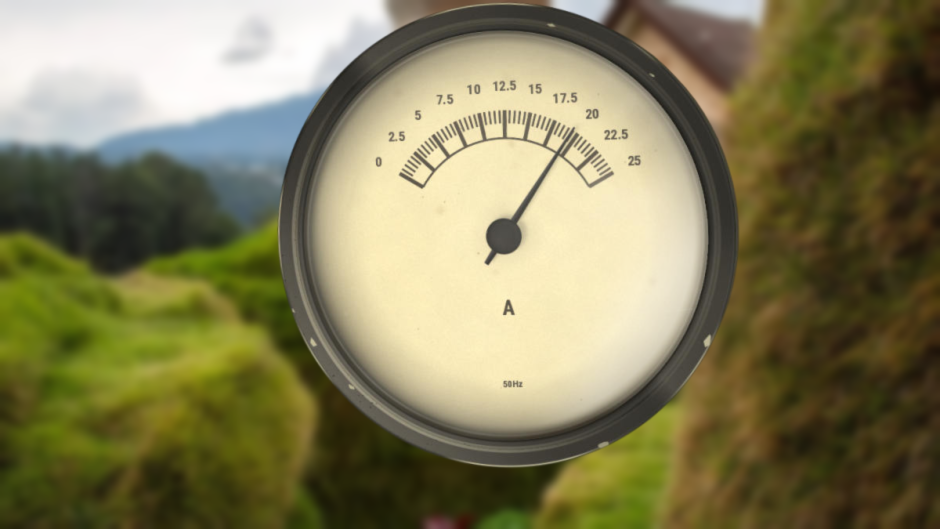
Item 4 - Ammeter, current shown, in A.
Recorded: 19.5 A
